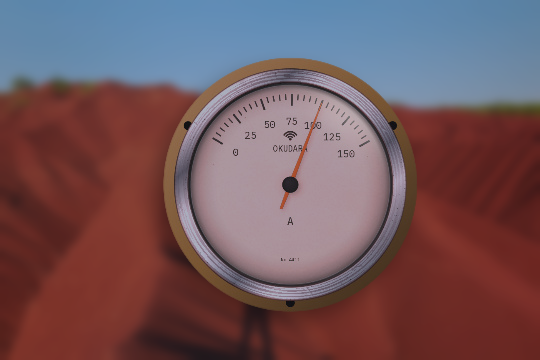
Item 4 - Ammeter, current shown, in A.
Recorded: 100 A
